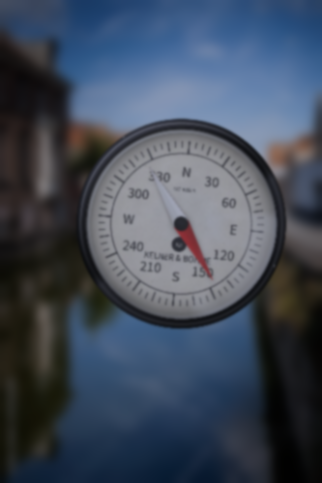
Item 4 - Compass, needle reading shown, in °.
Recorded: 145 °
